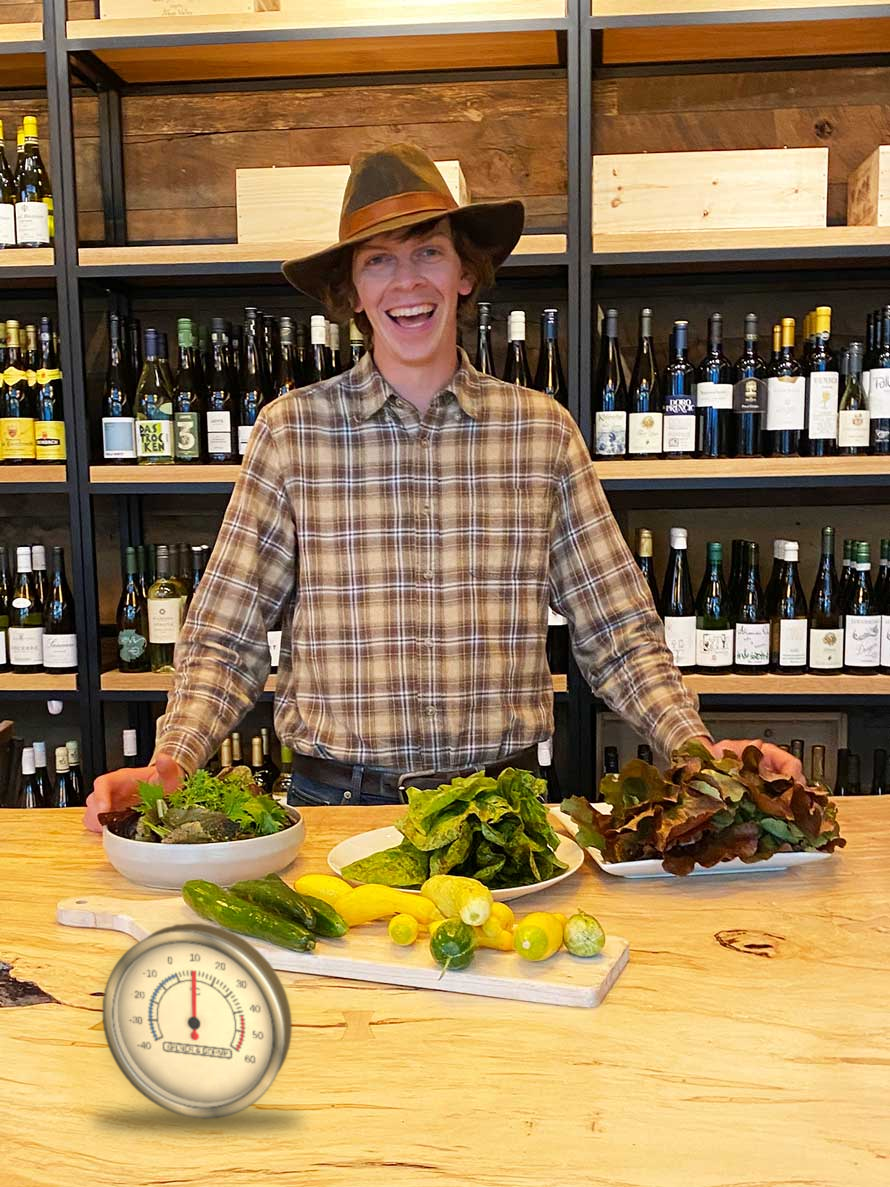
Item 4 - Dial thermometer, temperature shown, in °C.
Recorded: 10 °C
